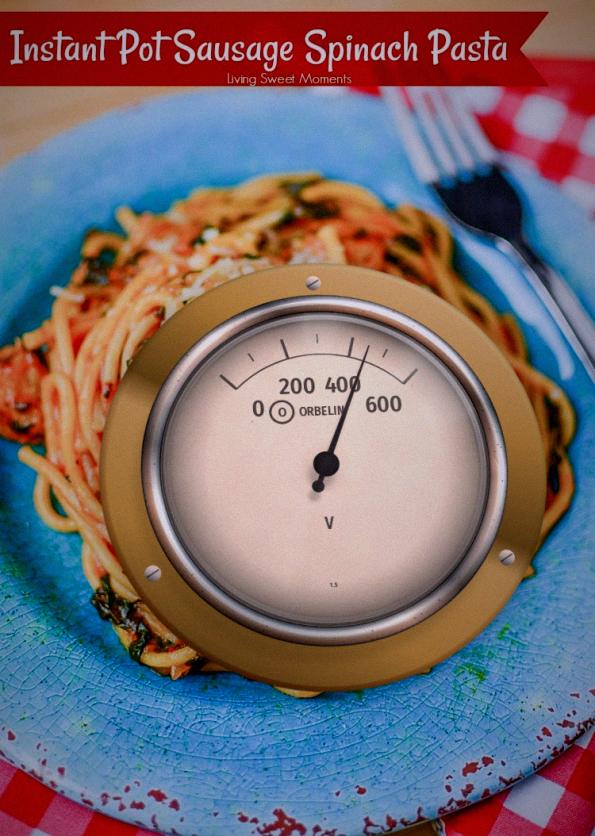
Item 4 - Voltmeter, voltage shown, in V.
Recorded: 450 V
